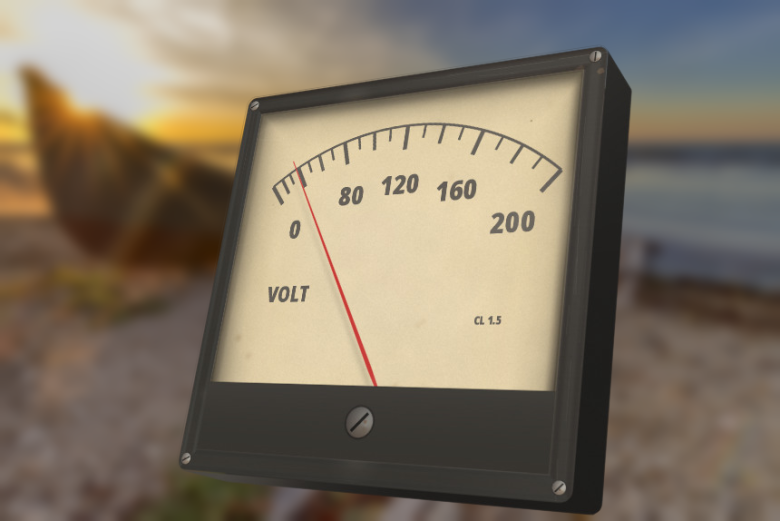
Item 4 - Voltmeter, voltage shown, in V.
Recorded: 40 V
